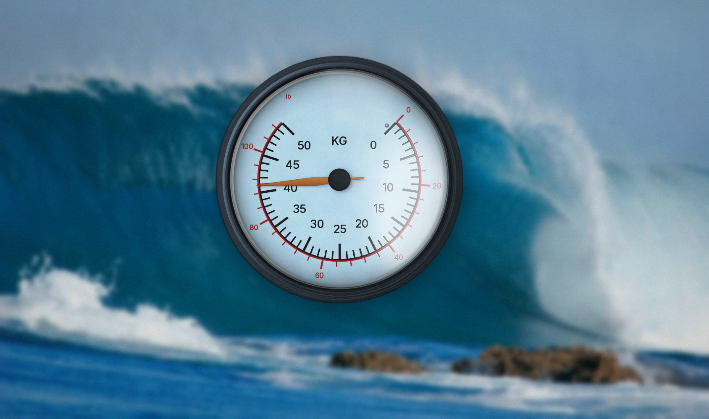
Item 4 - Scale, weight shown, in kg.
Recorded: 41 kg
